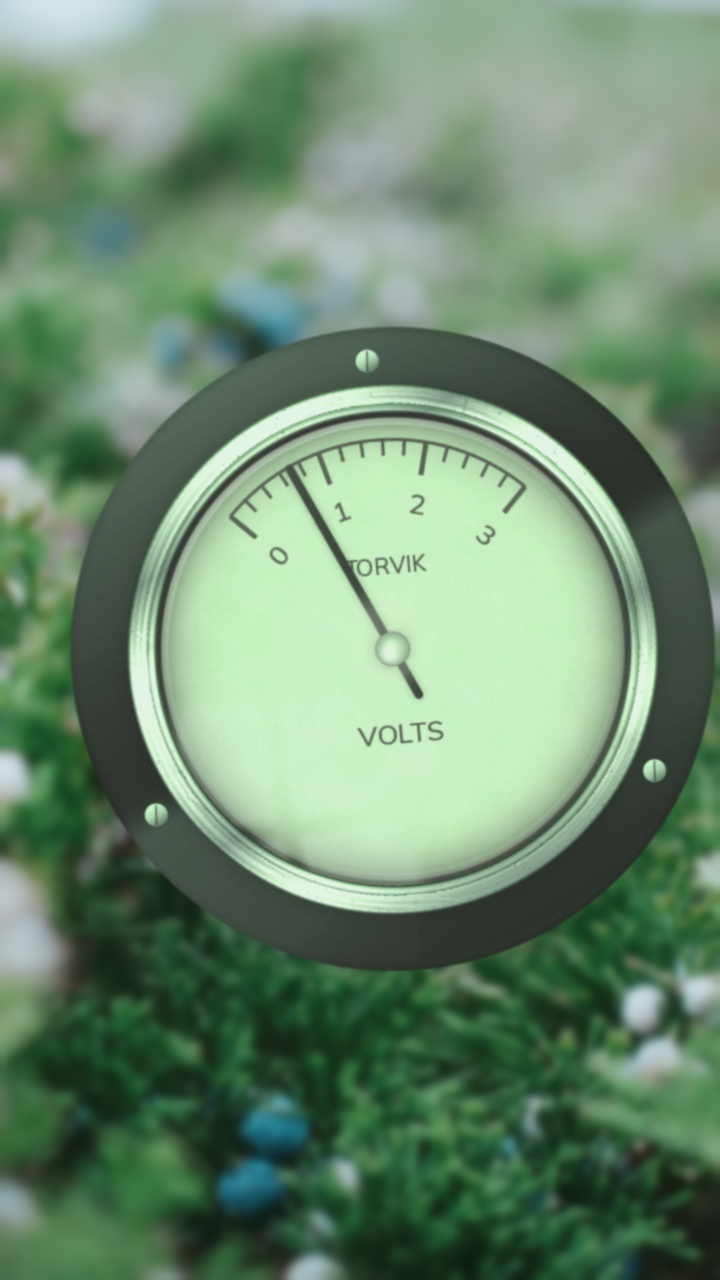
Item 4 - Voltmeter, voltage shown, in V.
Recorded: 0.7 V
